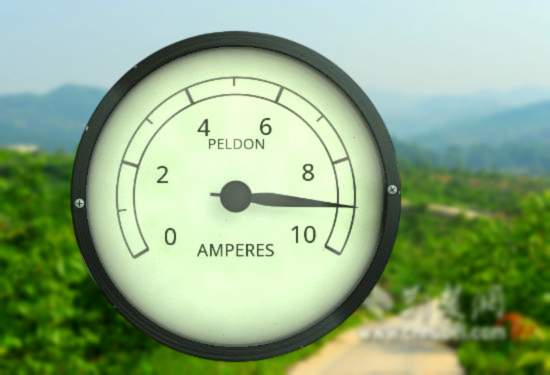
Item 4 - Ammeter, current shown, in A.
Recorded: 9 A
